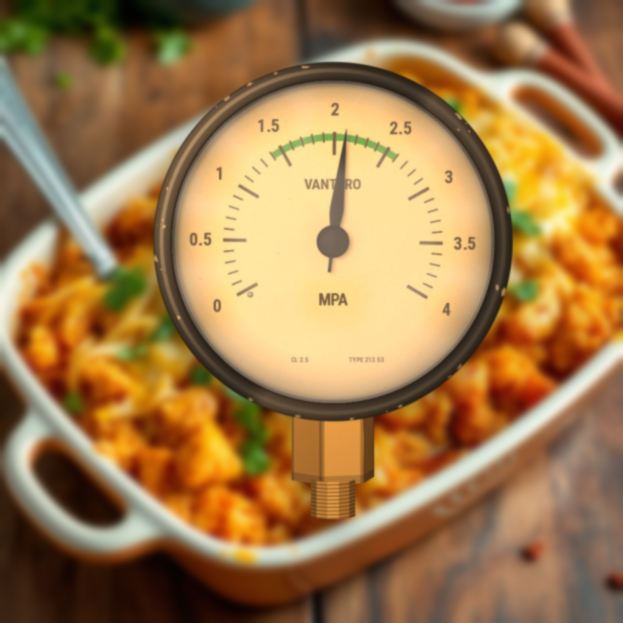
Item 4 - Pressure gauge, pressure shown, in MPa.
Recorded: 2.1 MPa
